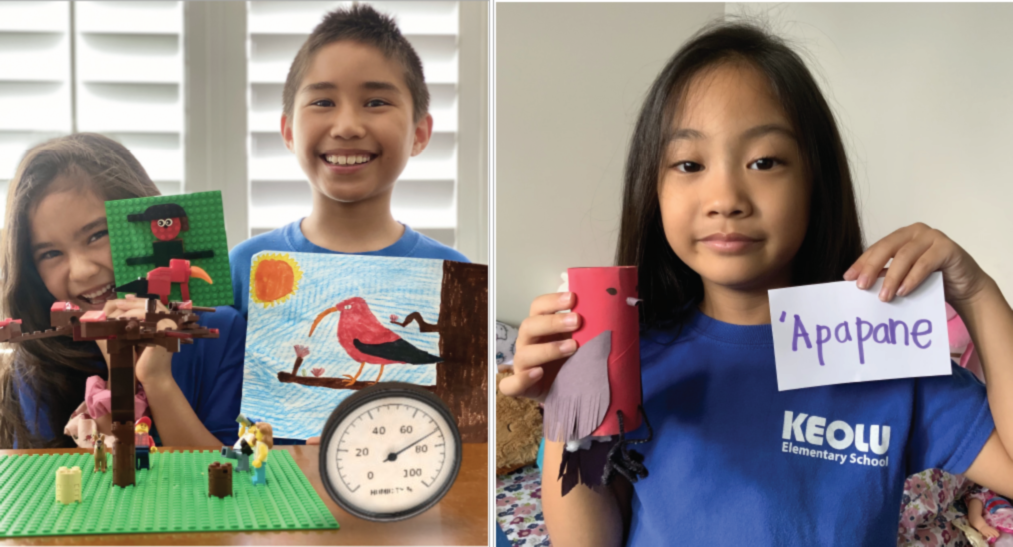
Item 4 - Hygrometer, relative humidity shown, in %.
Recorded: 72 %
